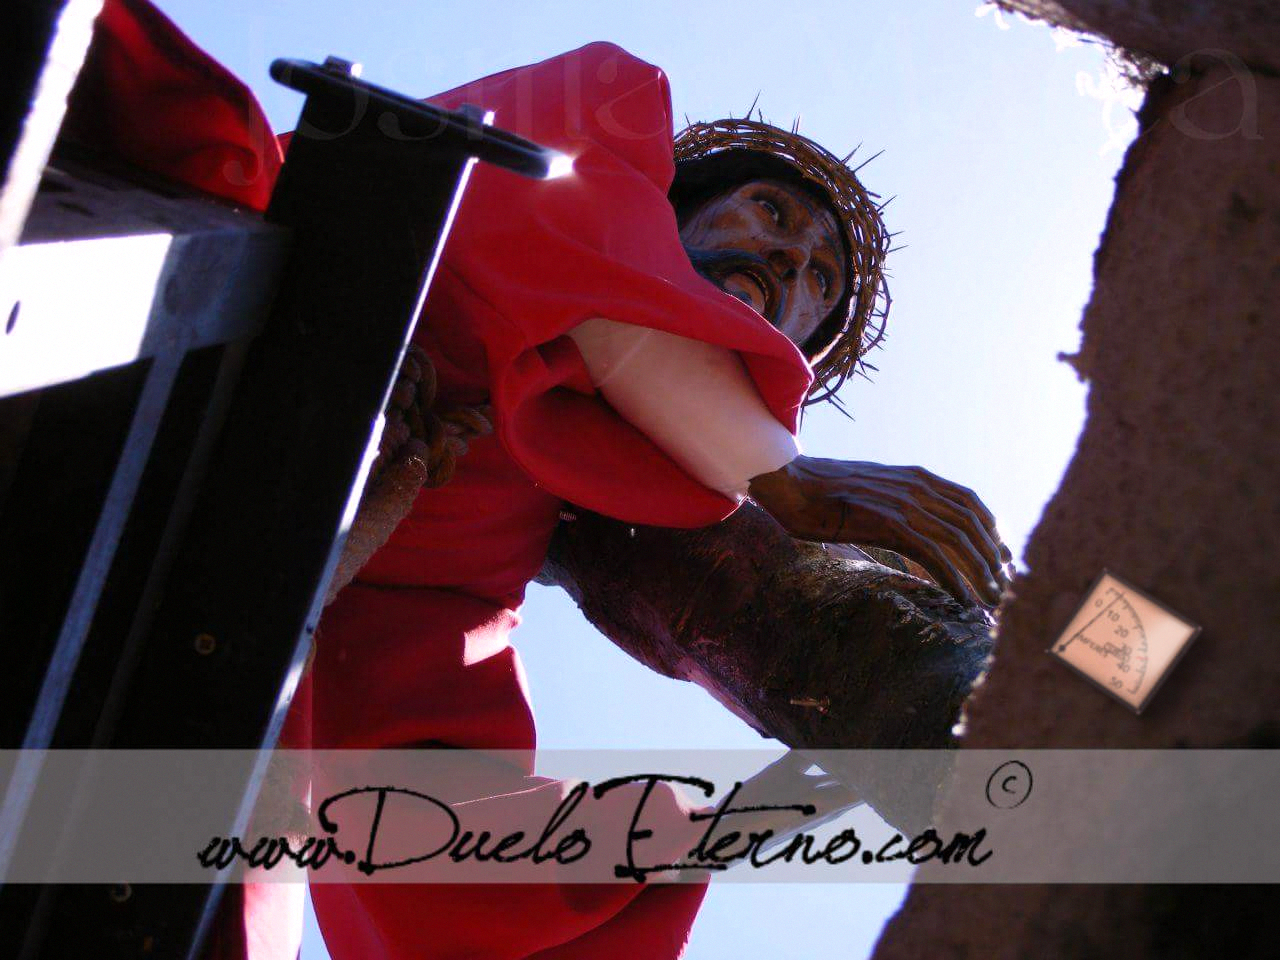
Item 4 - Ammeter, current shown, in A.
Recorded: 5 A
